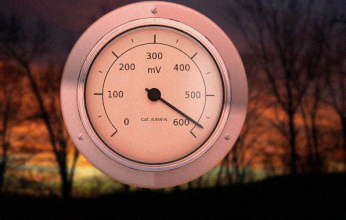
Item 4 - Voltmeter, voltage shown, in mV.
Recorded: 575 mV
